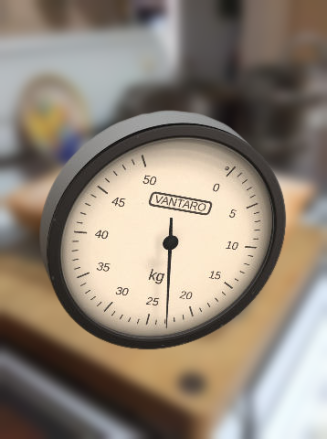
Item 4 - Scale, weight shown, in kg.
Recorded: 23 kg
